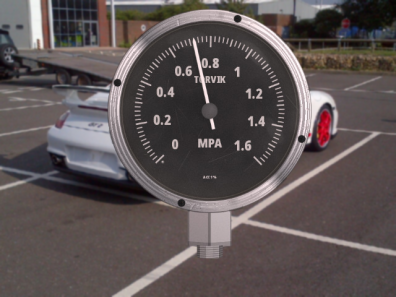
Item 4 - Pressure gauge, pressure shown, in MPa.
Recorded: 0.72 MPa
